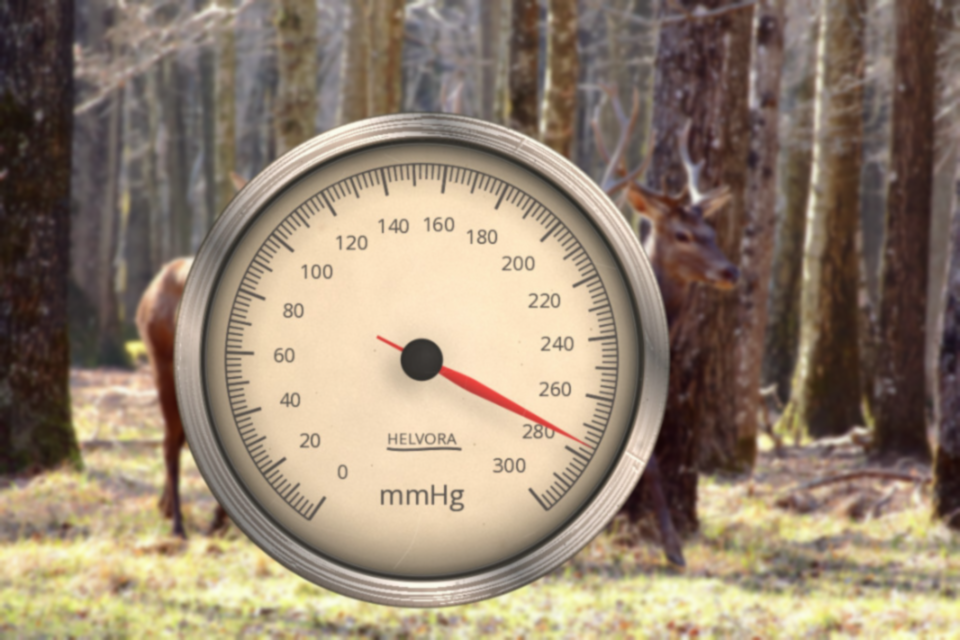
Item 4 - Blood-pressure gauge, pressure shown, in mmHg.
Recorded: 276 mmHg
